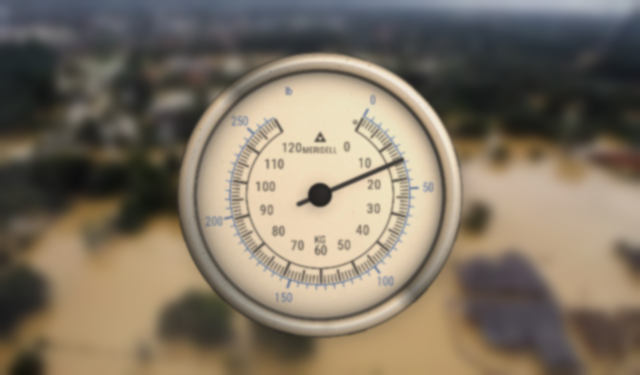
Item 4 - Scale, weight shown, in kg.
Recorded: 15 kg
